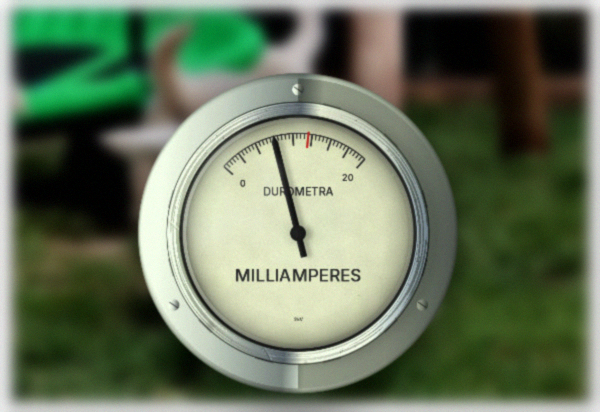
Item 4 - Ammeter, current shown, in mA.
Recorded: 7.5 mA
